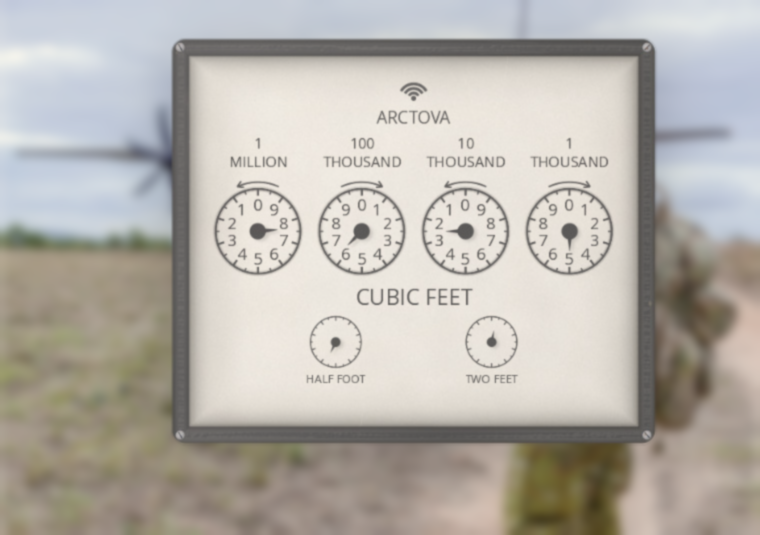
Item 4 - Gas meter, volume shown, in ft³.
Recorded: 762500 ft³
